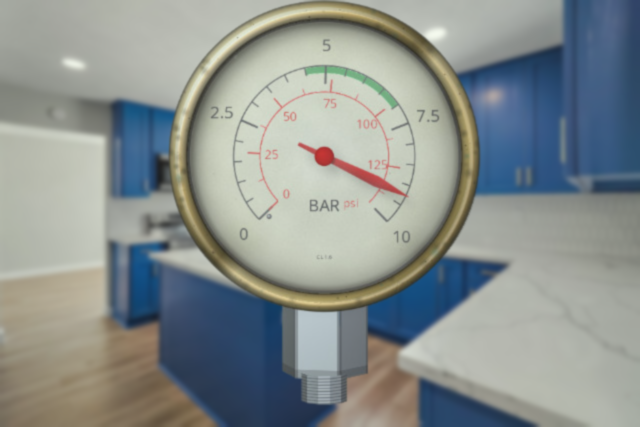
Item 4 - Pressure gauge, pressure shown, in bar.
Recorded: 9.25 bar
